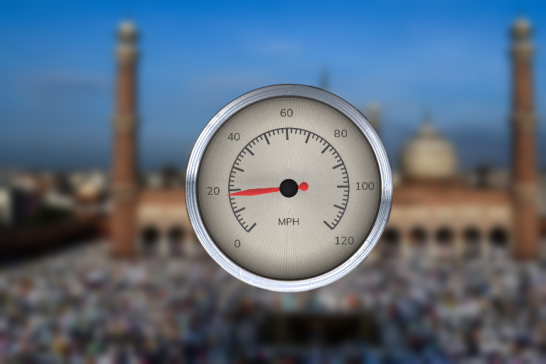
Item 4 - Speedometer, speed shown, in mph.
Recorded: 18 mph
